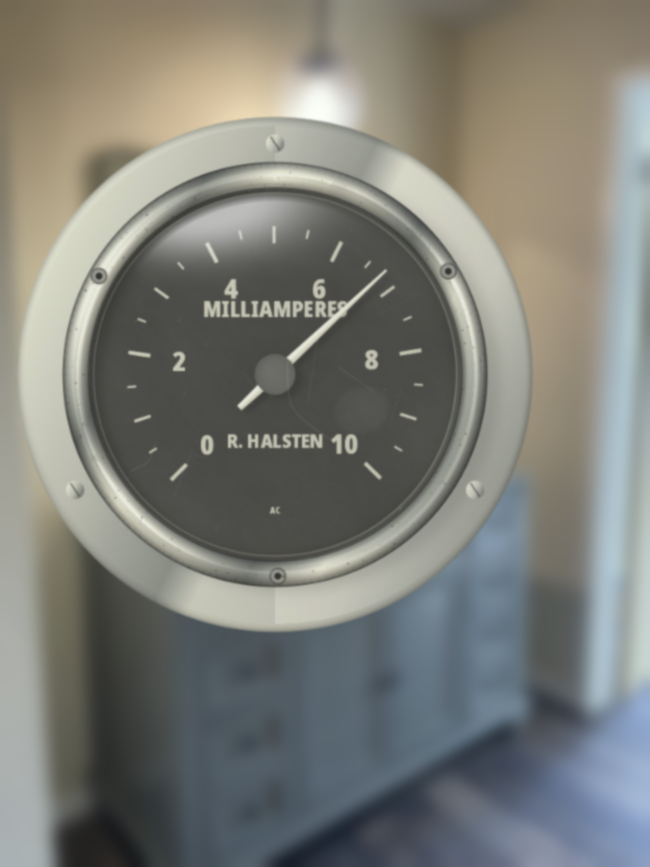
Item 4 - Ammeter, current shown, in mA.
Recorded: 6.75 mA
